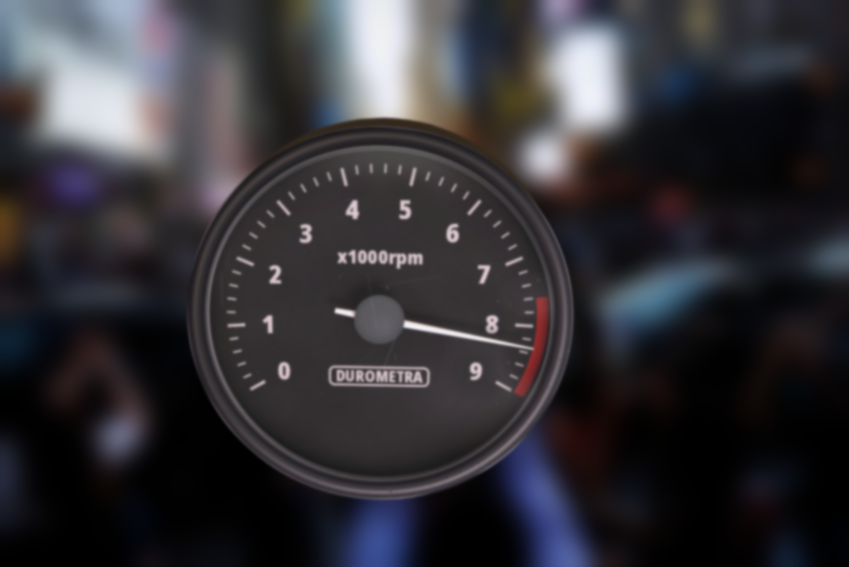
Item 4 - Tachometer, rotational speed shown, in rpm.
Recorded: 8300 rpm
